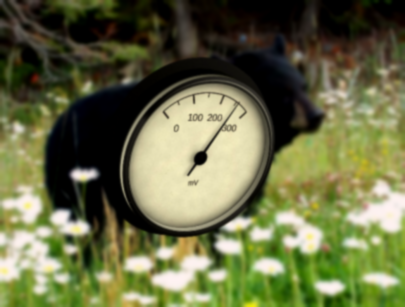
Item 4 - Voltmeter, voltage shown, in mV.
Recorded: 250 mV
